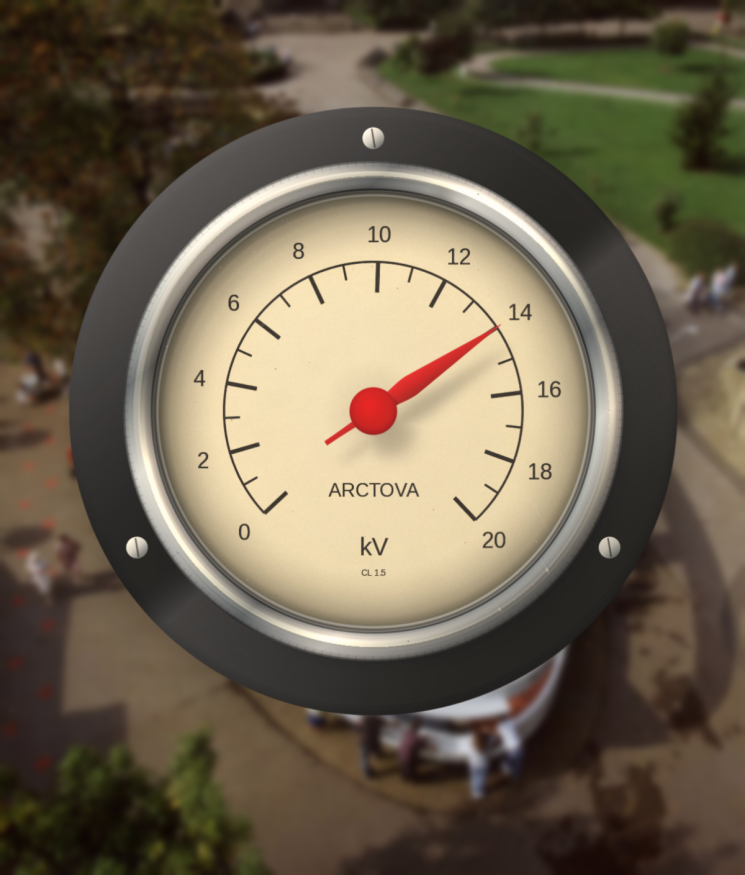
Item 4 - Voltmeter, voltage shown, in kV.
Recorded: 14 kV
